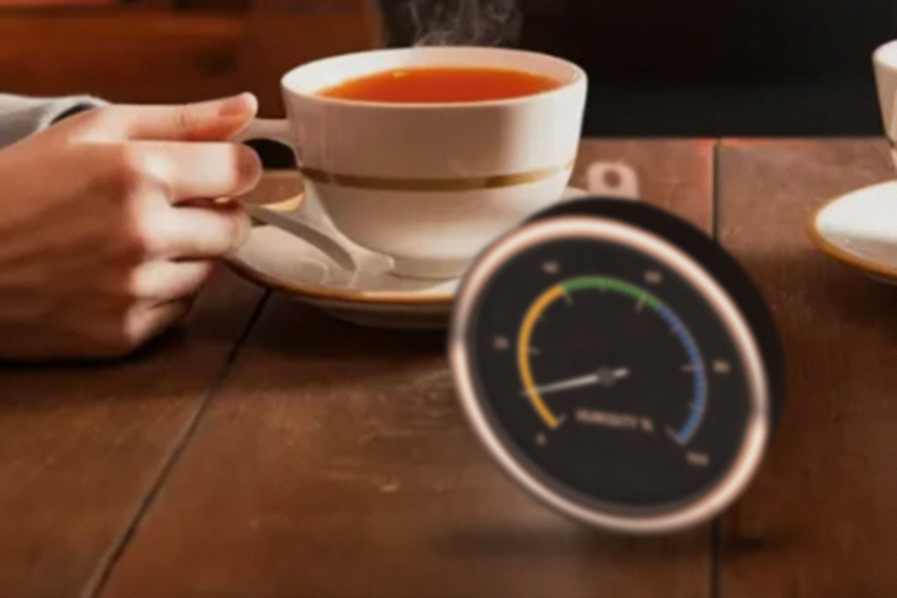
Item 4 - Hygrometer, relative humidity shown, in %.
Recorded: 10 %
